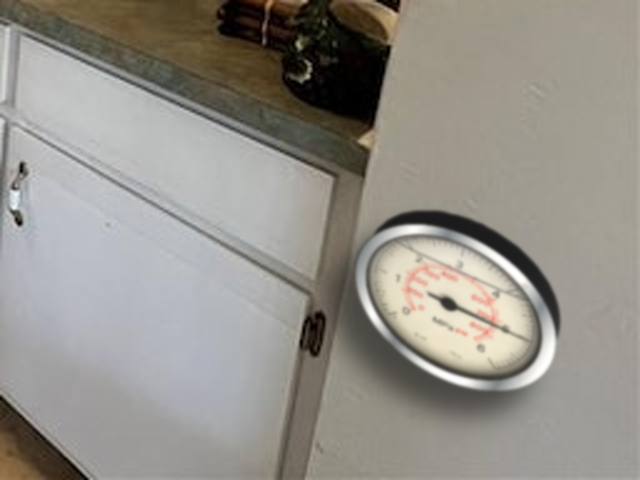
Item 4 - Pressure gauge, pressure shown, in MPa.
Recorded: 5 MPa
